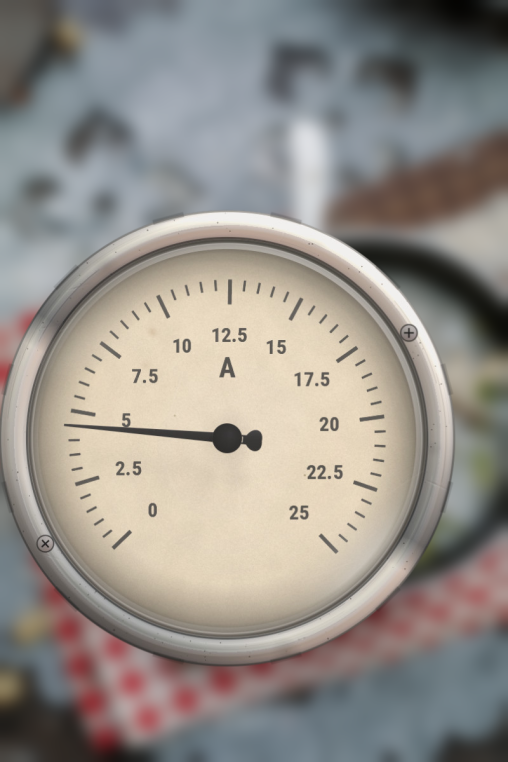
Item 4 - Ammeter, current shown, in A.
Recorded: 4.5 A
